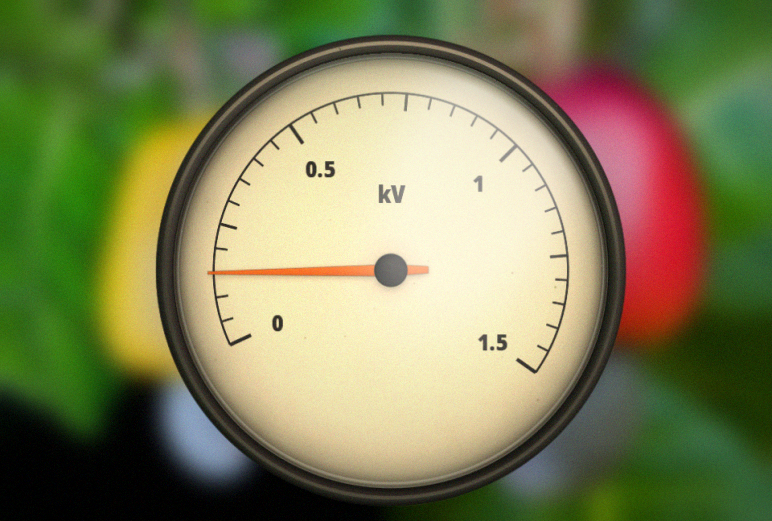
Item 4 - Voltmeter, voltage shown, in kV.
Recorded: 0.15 kV
